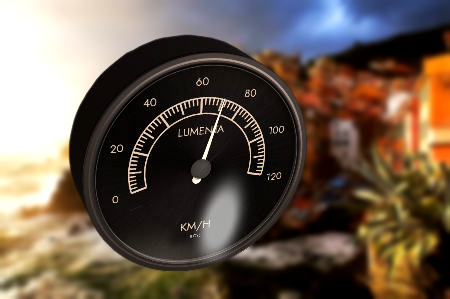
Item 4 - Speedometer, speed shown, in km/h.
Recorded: 70 km/h
